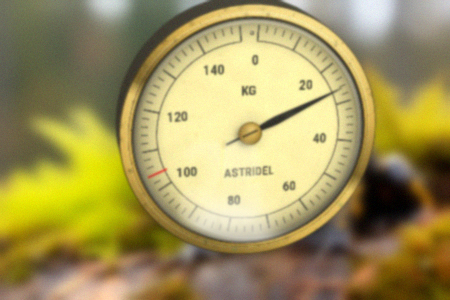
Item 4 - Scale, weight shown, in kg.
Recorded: 26 kg
